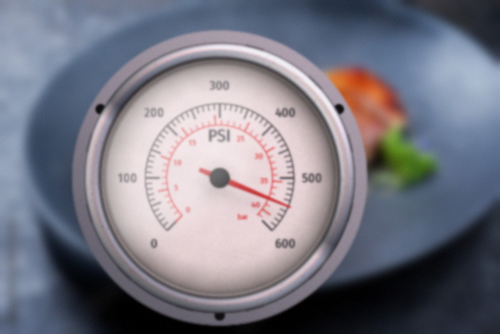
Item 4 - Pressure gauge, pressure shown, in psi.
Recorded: 550 psi
